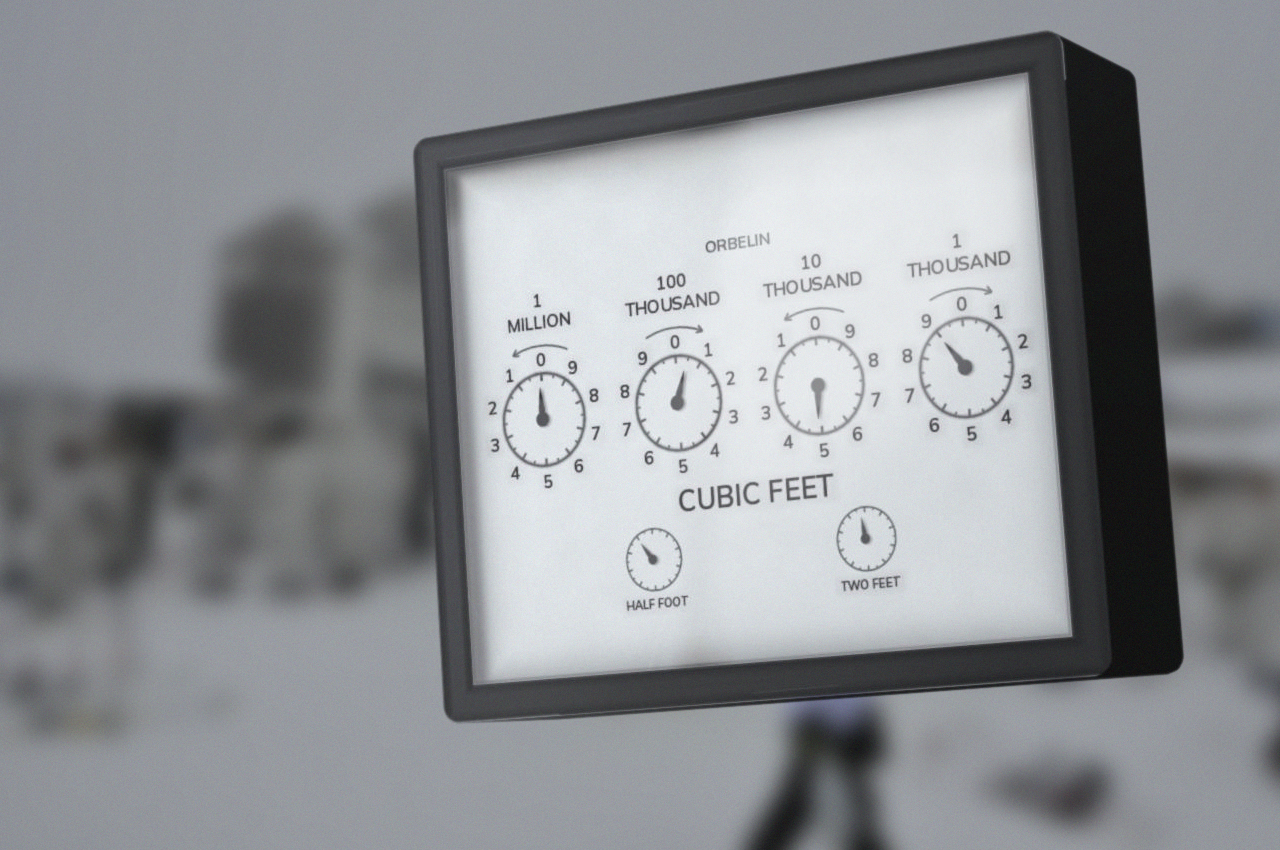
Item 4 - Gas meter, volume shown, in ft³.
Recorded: 4900 ft³
